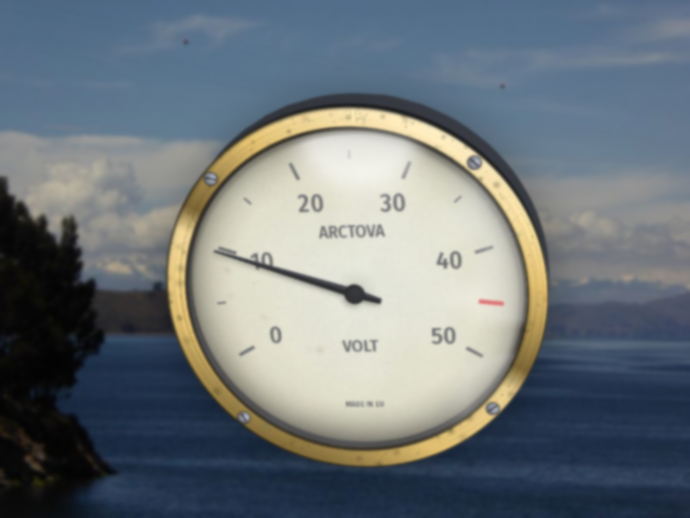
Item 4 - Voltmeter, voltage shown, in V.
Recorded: 10 V
